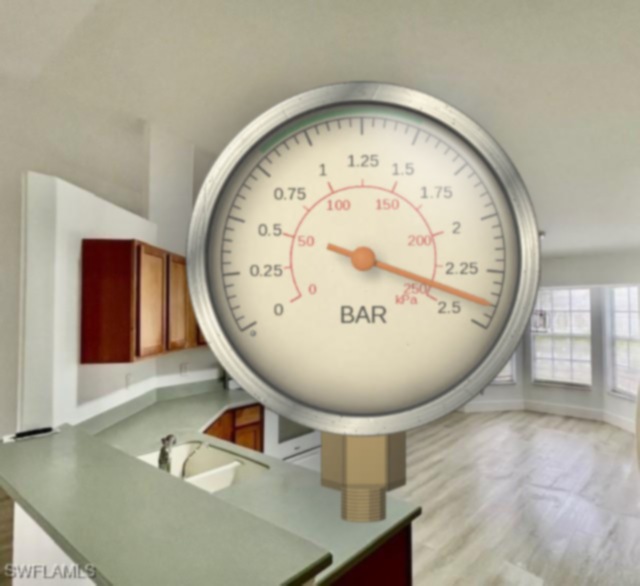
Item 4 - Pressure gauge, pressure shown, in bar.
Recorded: 2.4 bar
